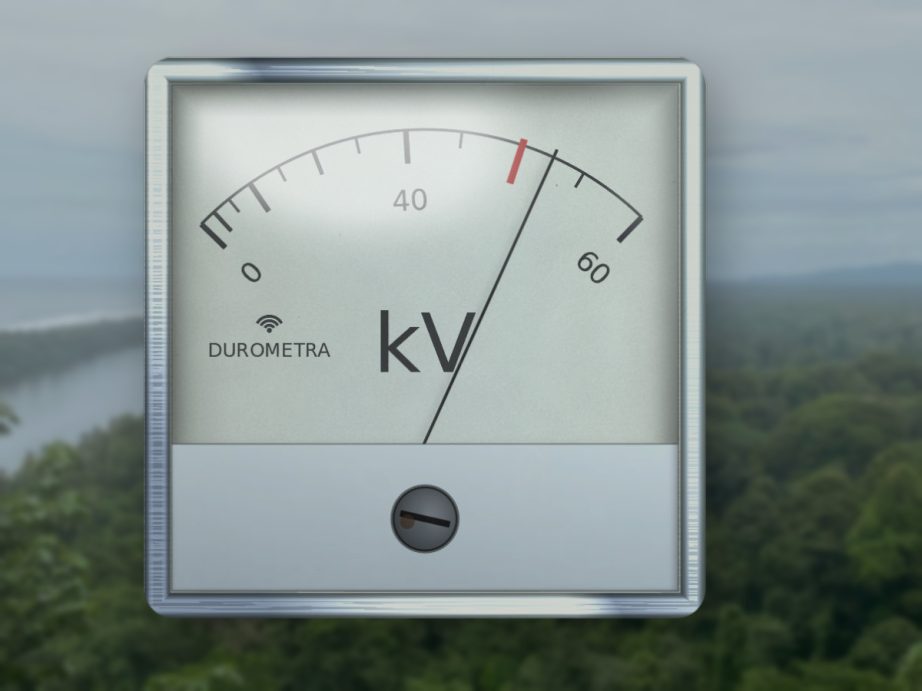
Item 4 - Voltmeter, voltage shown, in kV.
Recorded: 52.5 kV
